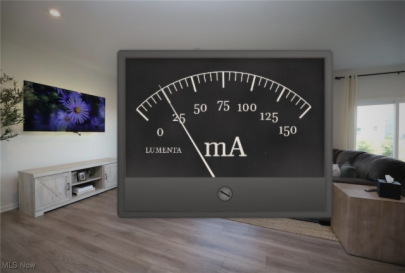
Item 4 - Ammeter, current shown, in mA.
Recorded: 25 mA
